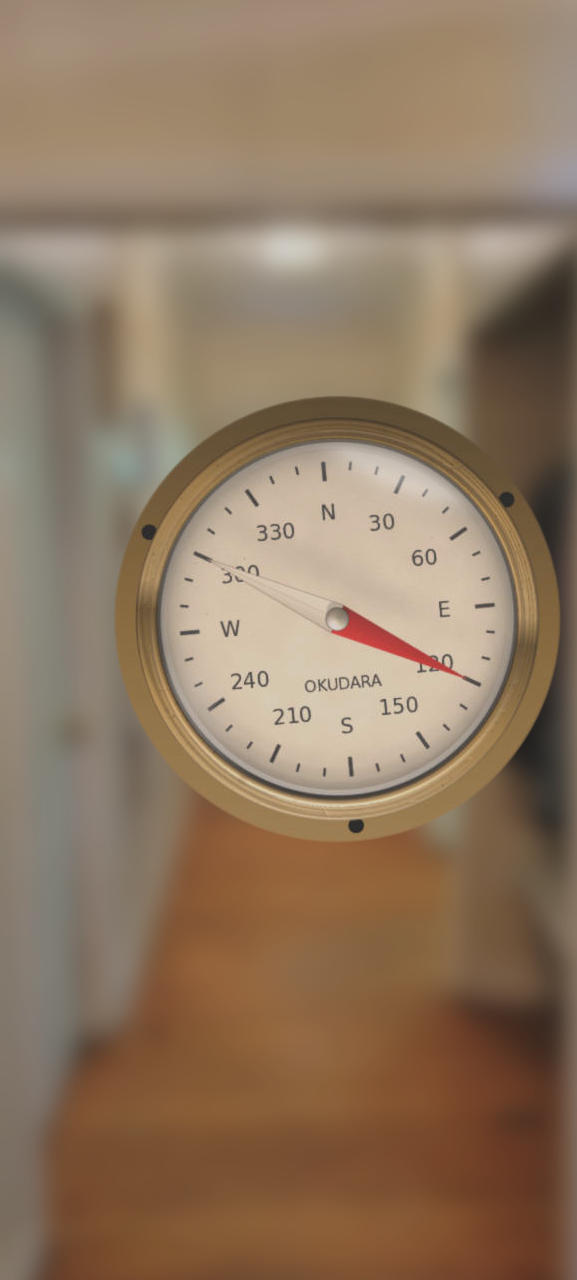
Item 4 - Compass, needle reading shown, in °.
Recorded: 120 °
